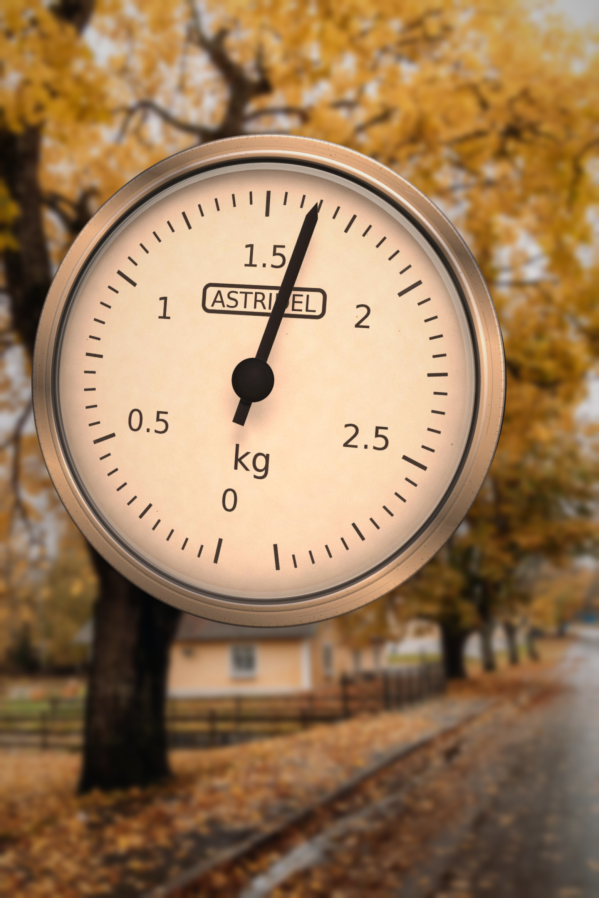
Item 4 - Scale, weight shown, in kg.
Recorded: 1.65 kg
